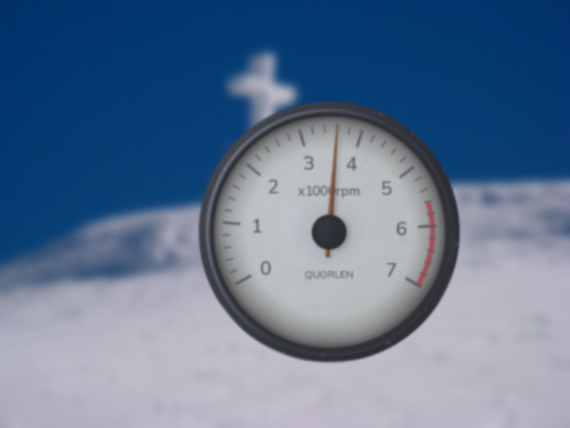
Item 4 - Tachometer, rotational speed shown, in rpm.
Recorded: 3600 rpm
